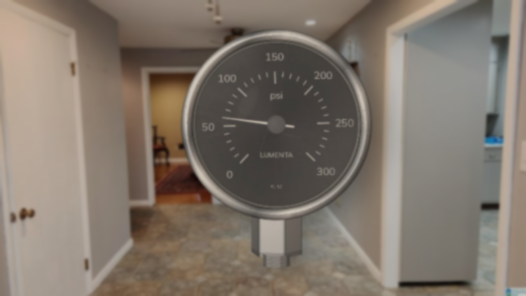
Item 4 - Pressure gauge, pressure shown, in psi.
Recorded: 60 psi
